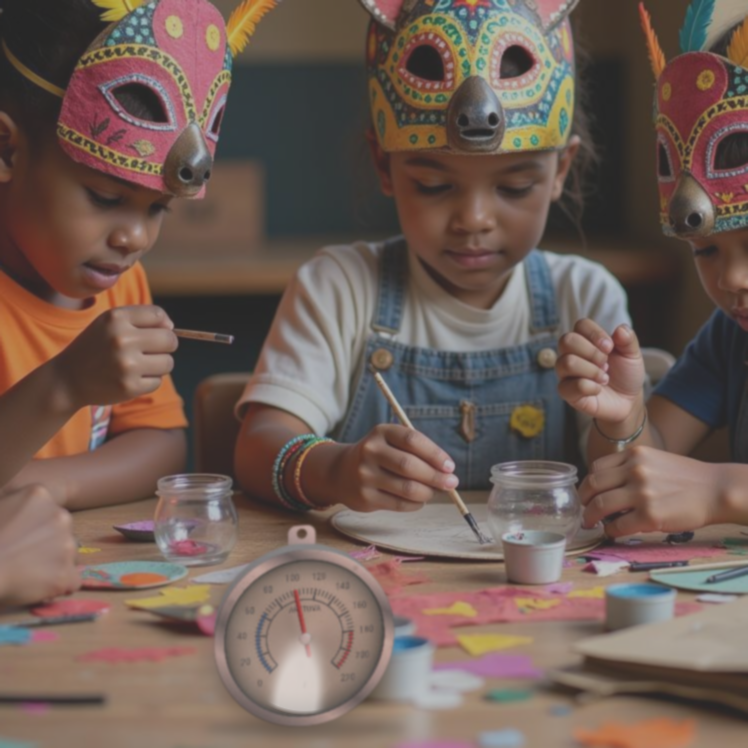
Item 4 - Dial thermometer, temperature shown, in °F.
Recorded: 100 °F
